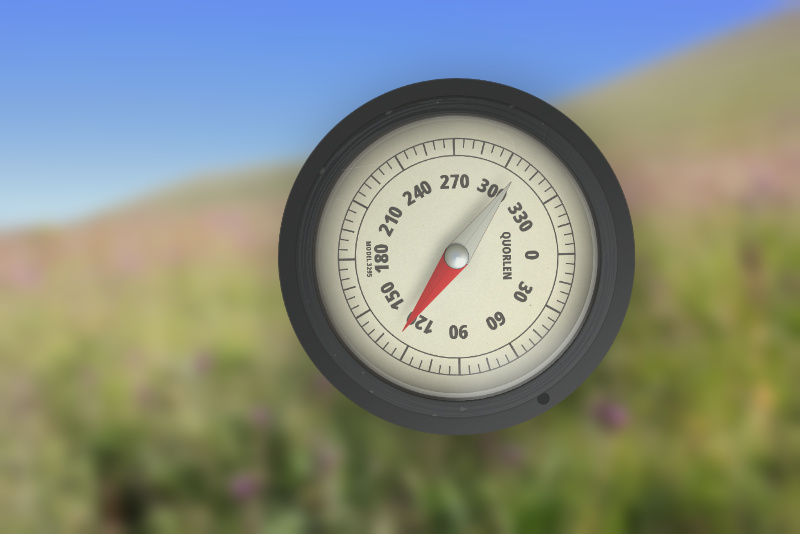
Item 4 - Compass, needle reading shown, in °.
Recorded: 127.5 °
